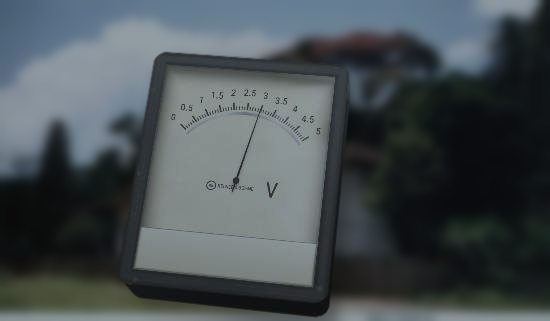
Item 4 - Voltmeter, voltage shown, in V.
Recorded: 3 V
